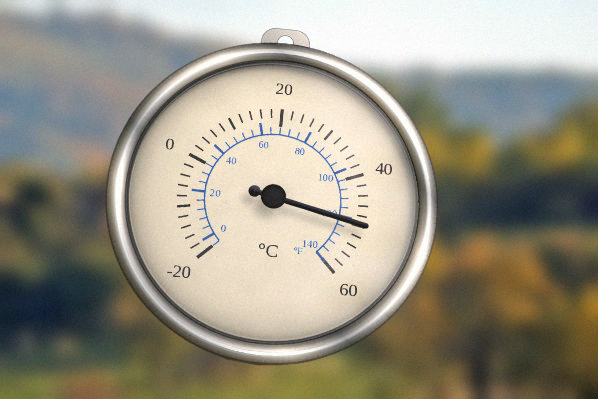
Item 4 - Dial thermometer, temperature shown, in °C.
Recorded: 50 °C
